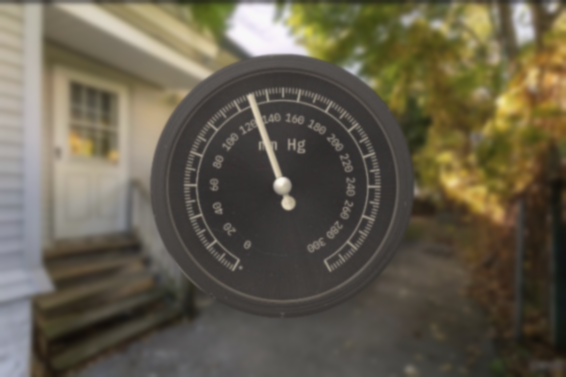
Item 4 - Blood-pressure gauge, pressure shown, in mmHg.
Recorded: 130 mmHg
